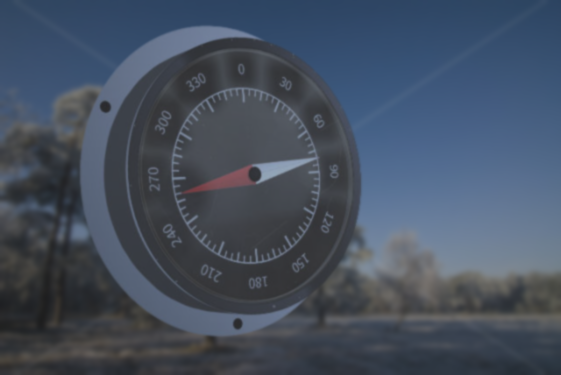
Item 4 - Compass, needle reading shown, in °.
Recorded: 260 °
